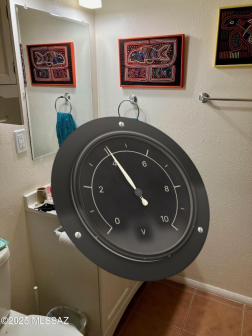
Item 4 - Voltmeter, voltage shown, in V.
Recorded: 4 V
